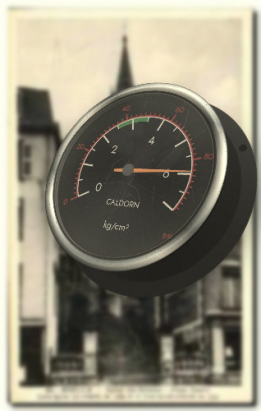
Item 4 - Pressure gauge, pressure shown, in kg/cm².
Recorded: 6 kg/cm²
